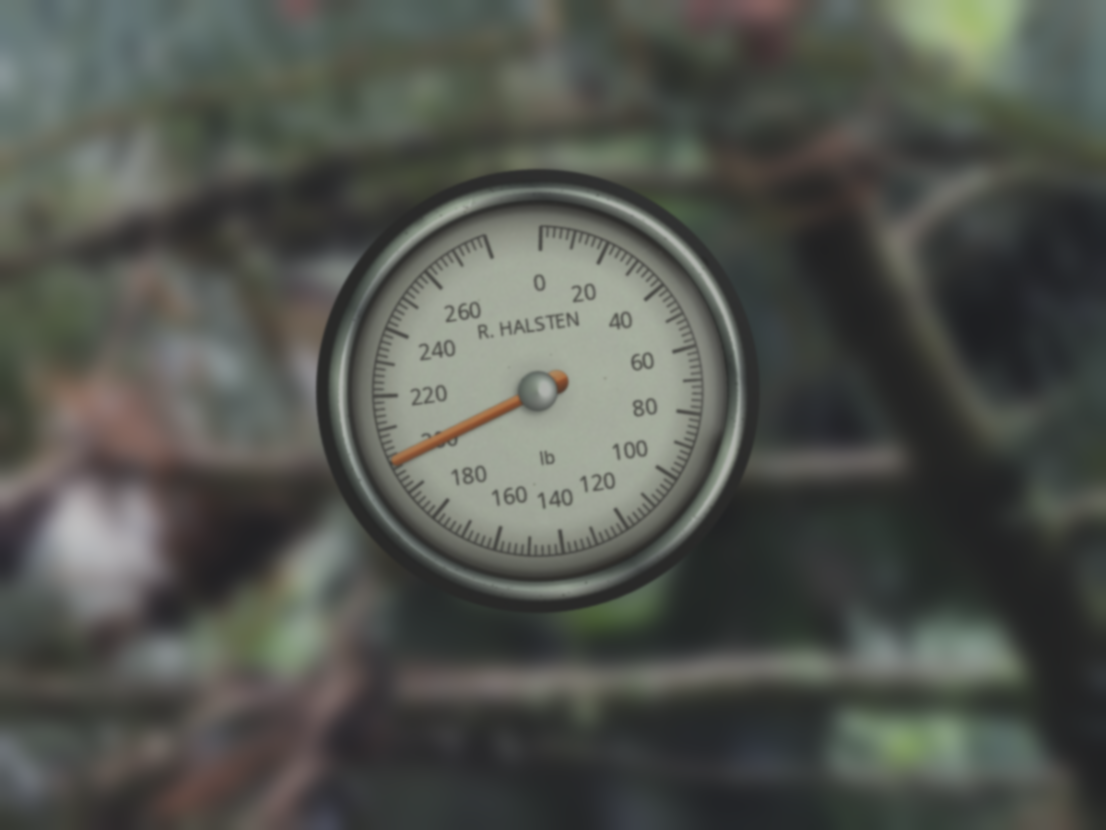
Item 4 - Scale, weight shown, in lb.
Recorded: 200 lb
